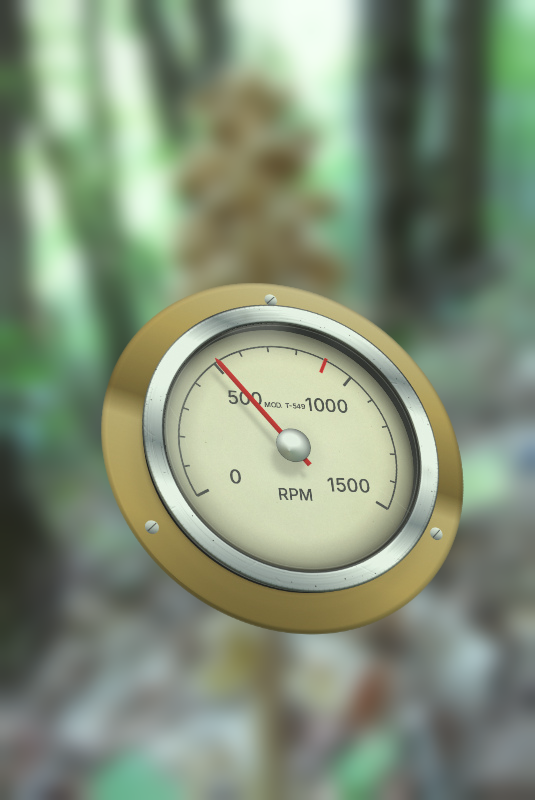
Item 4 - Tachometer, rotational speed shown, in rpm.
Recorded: 500 rpm
